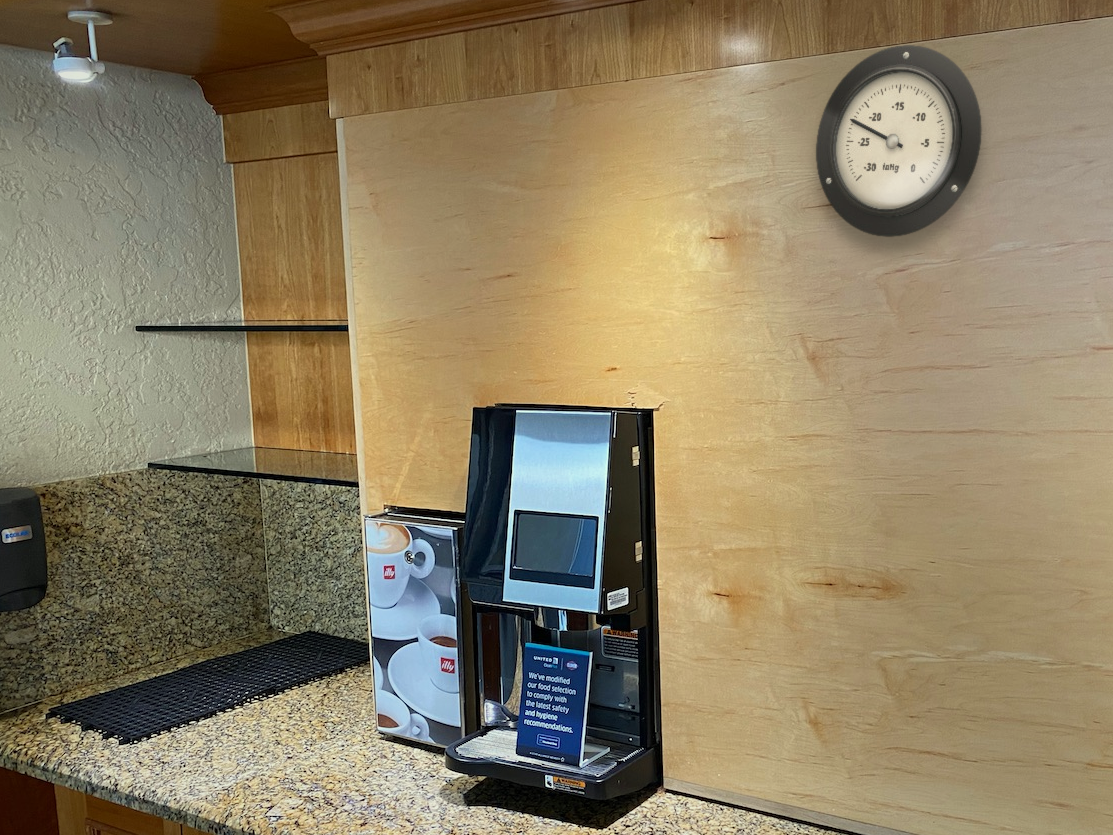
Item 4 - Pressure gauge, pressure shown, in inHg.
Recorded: -22.5 inHg
